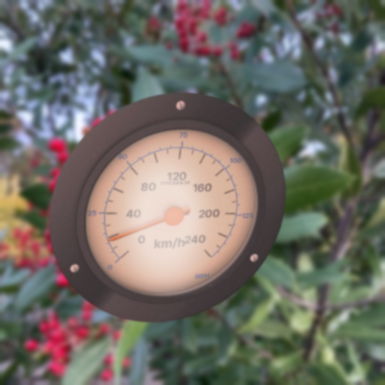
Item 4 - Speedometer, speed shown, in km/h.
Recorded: 20 km/h
